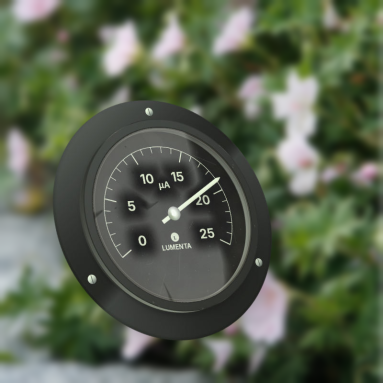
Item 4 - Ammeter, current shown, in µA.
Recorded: 19 µA
